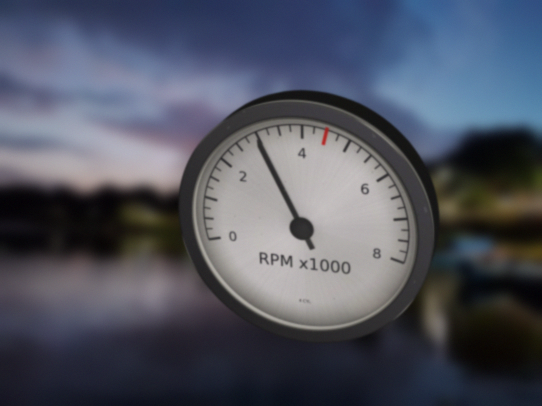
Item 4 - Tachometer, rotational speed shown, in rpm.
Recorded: 3000 rpm
